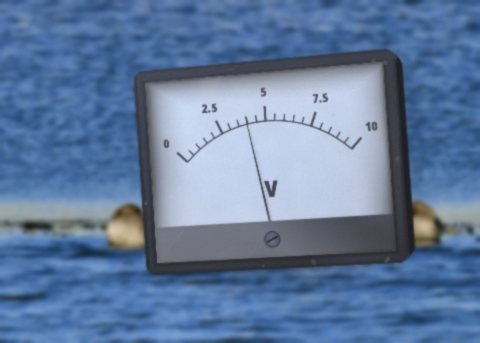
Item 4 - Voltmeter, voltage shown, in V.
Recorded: 4 V
